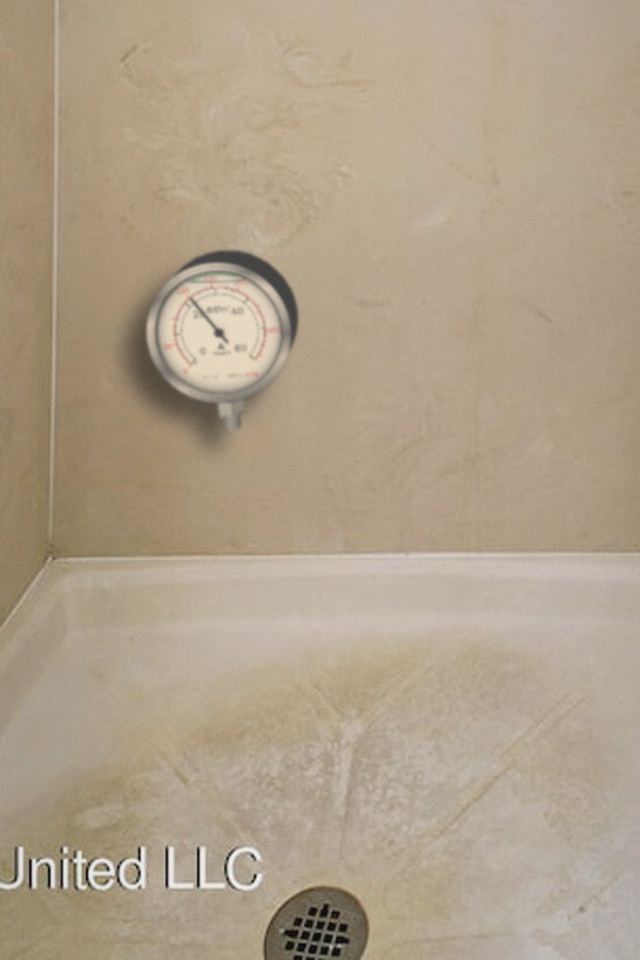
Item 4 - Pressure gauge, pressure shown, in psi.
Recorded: 22.5 psi
